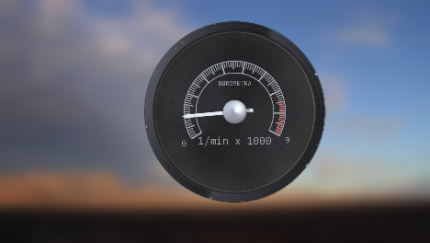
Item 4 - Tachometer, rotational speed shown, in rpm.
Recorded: 1000 rpm
